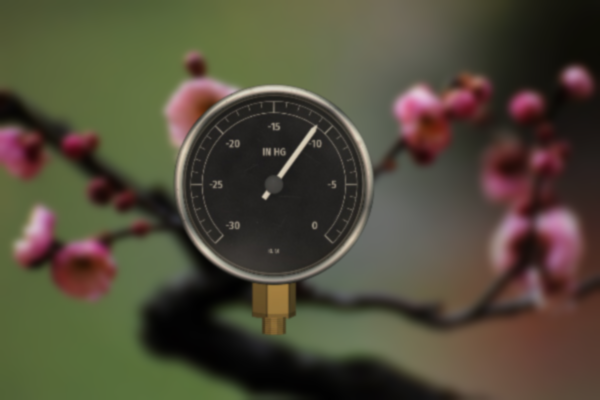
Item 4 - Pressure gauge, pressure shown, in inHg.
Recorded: -11 inHg
